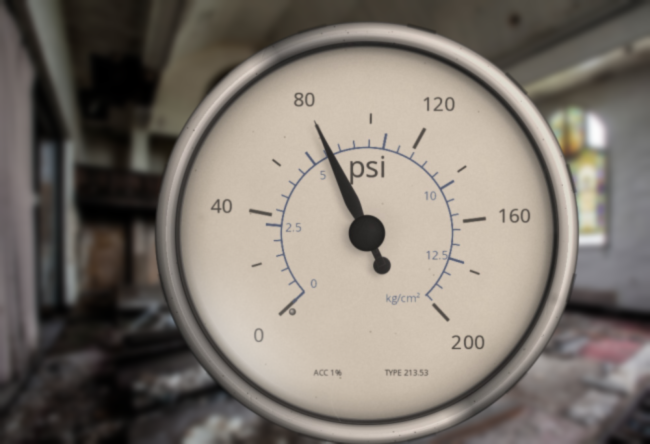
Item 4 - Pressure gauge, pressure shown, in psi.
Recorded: 80 psi
